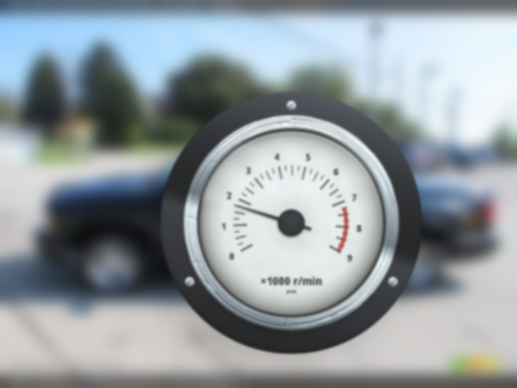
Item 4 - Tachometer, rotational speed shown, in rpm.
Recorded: 1750 rpm
